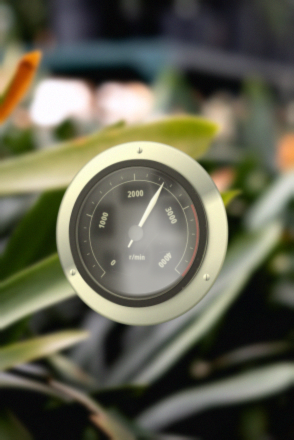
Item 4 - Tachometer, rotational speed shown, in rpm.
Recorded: 2500 rpm
